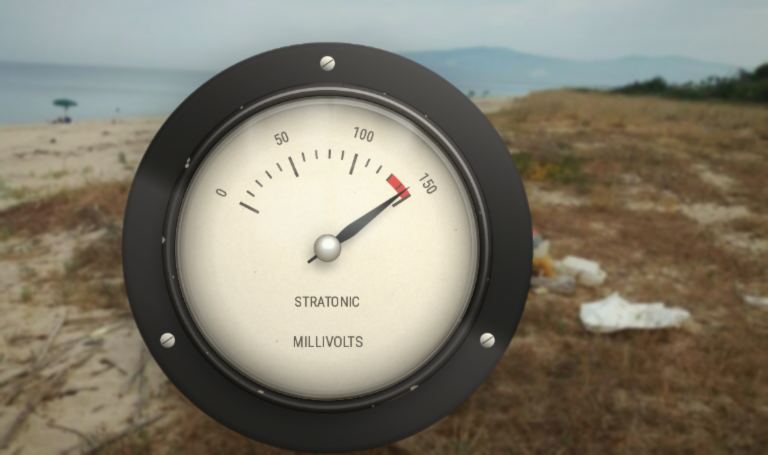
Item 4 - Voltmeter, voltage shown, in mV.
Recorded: 145 mV
